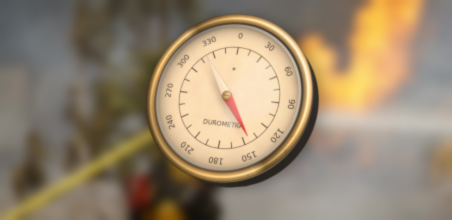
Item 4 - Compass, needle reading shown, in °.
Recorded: 142.5 °
